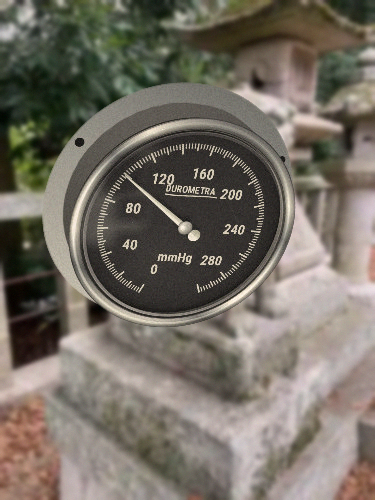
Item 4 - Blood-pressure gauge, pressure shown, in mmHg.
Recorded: 100 mmHg
